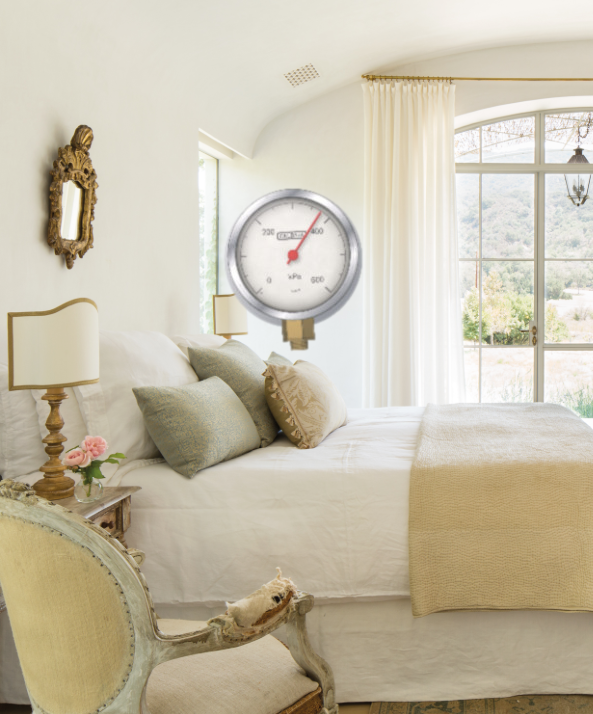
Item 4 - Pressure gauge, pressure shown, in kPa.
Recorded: 375 kPa
